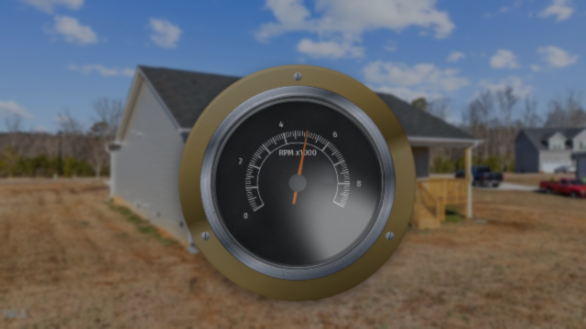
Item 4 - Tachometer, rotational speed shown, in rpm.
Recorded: 5000 rpm
